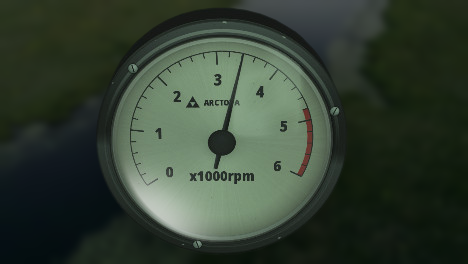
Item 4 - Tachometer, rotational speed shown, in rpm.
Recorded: 3400 rpm
